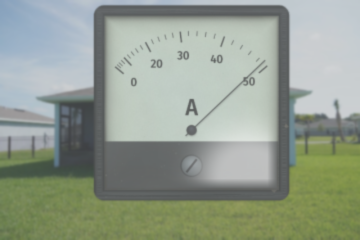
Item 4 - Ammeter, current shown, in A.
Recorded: 49 A
